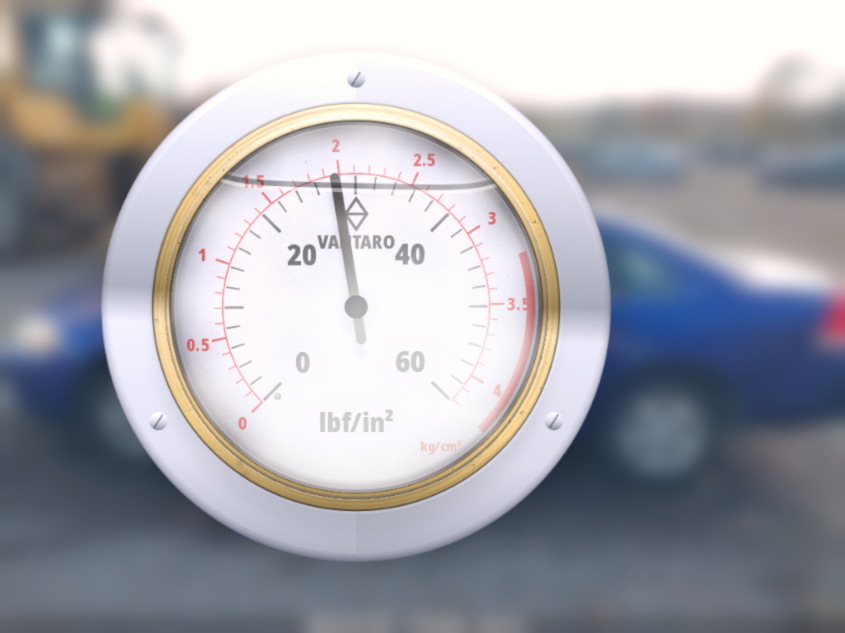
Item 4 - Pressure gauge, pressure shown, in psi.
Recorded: 28 psi
